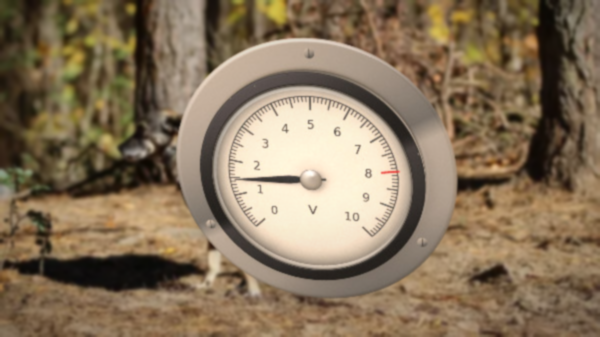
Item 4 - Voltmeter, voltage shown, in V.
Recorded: 1.5 V
